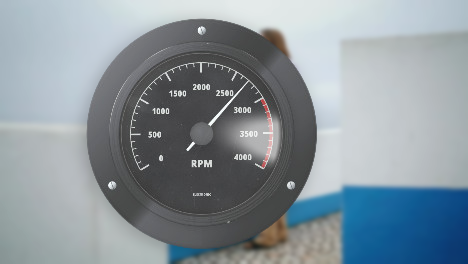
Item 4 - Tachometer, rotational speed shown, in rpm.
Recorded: 2700 rpm
